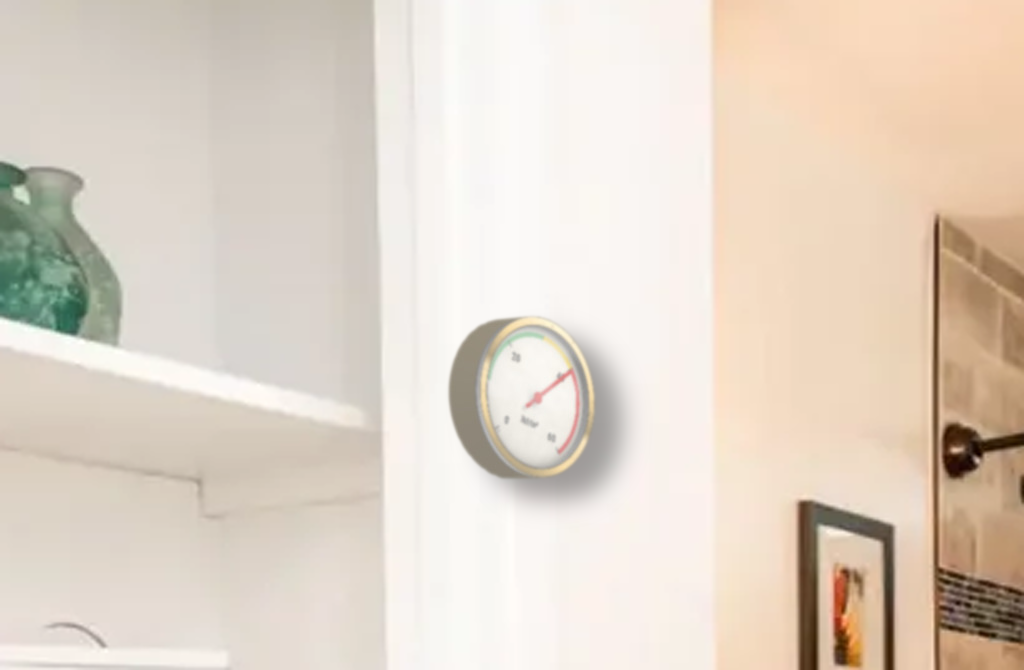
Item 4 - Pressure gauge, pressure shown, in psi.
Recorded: 40 psi
